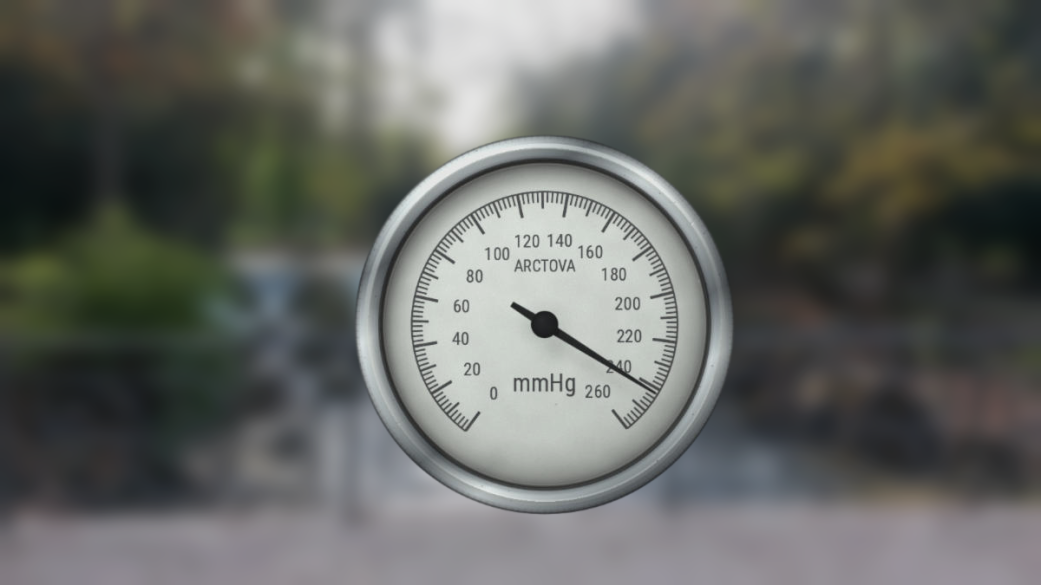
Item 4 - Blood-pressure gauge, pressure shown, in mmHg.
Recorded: 242 mmHg
